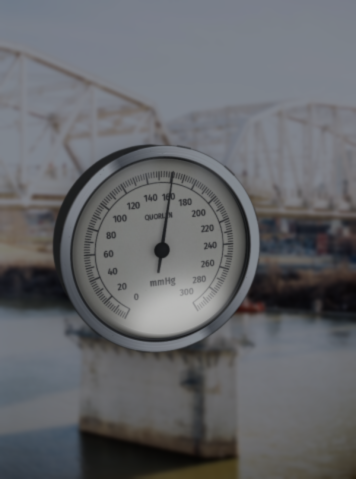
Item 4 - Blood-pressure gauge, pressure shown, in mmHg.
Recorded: 160 mmHg
